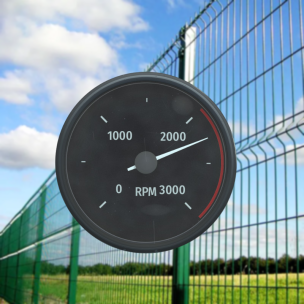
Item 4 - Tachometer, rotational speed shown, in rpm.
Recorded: 2250 rpm
